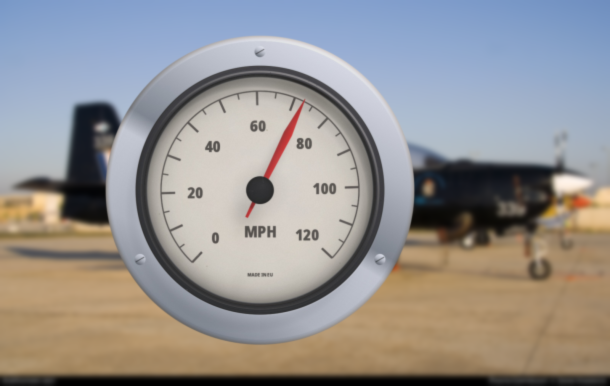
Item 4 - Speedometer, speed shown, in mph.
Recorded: 72.5 mph
